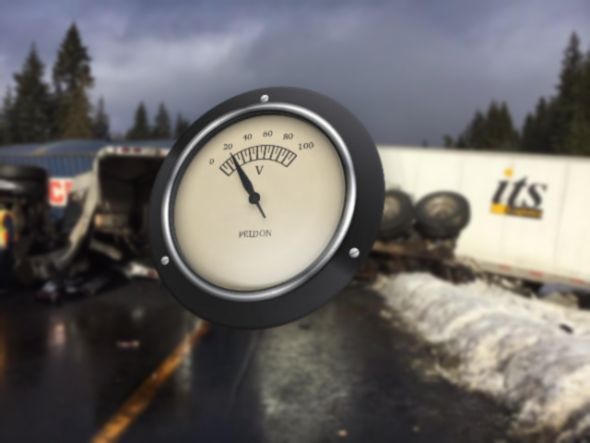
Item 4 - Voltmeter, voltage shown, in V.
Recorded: 20 V
